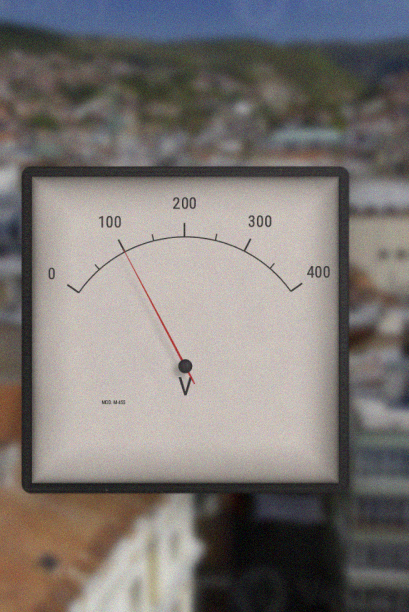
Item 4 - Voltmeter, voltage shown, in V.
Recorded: 100 V
